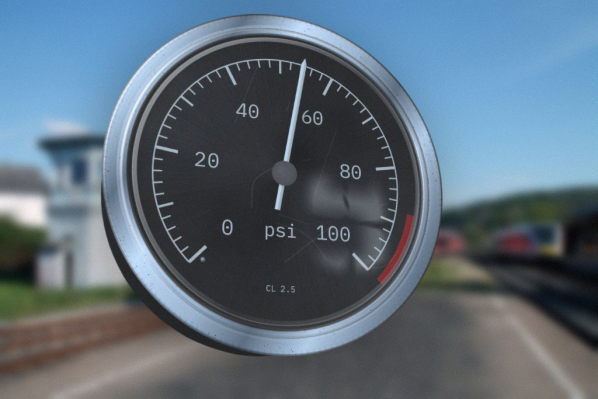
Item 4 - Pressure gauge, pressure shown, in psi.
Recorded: 54 psi
